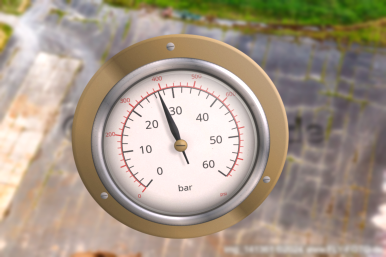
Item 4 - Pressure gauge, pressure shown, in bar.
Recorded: 27 bar
